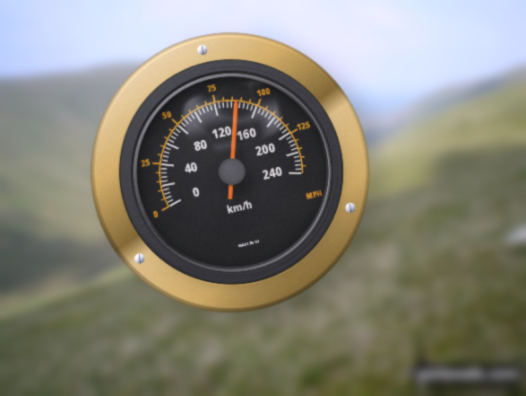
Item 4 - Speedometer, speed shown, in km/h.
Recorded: 140 km/h
